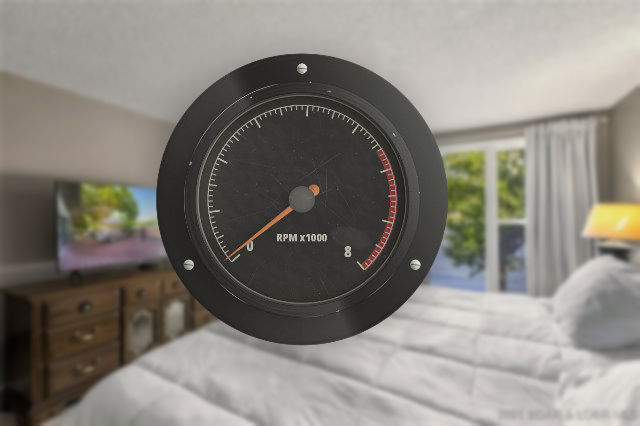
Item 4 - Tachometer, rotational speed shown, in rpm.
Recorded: 100 rpm
